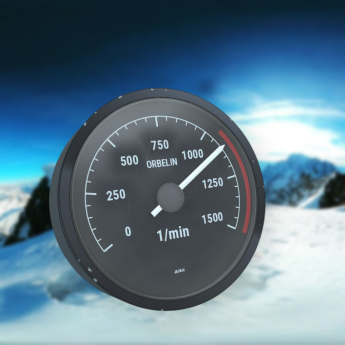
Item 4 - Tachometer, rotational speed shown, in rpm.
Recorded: 1100 rpm
